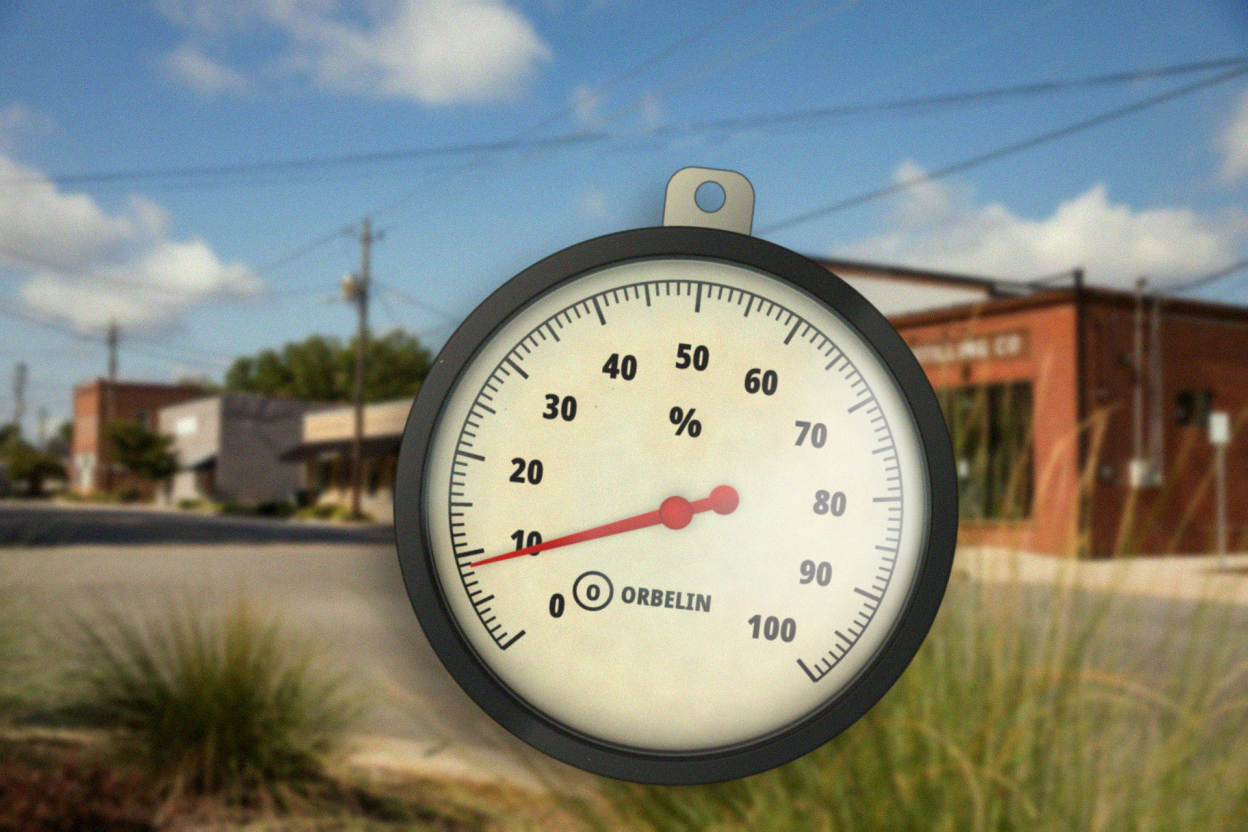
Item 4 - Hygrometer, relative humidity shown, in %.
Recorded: 9 %
